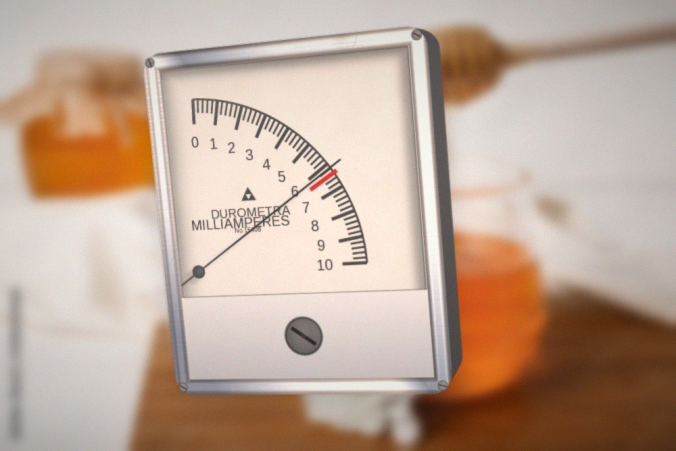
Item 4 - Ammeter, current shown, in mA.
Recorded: 6.2 mA
